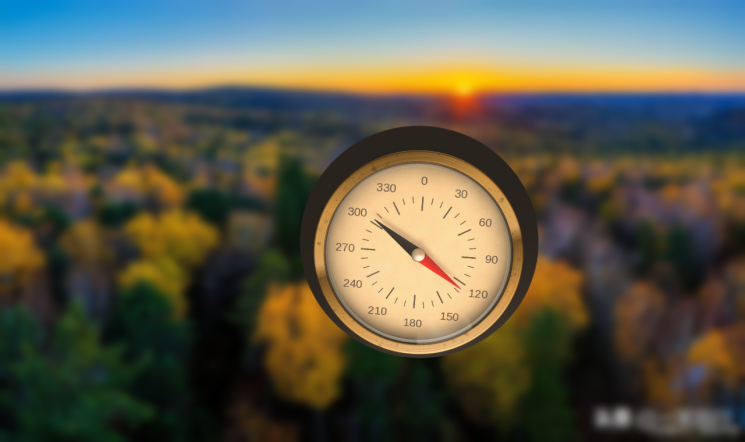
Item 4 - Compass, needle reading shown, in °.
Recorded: 125 °
